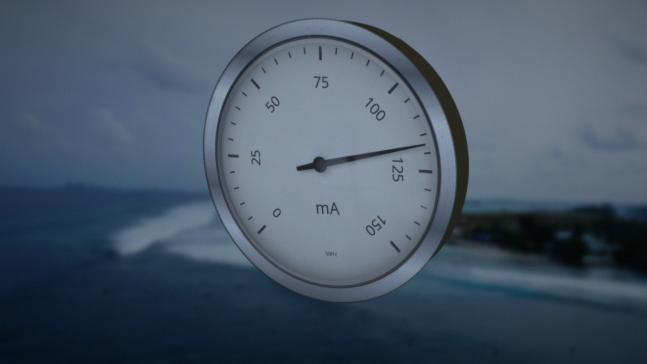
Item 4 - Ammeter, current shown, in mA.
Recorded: 117.5 mA
